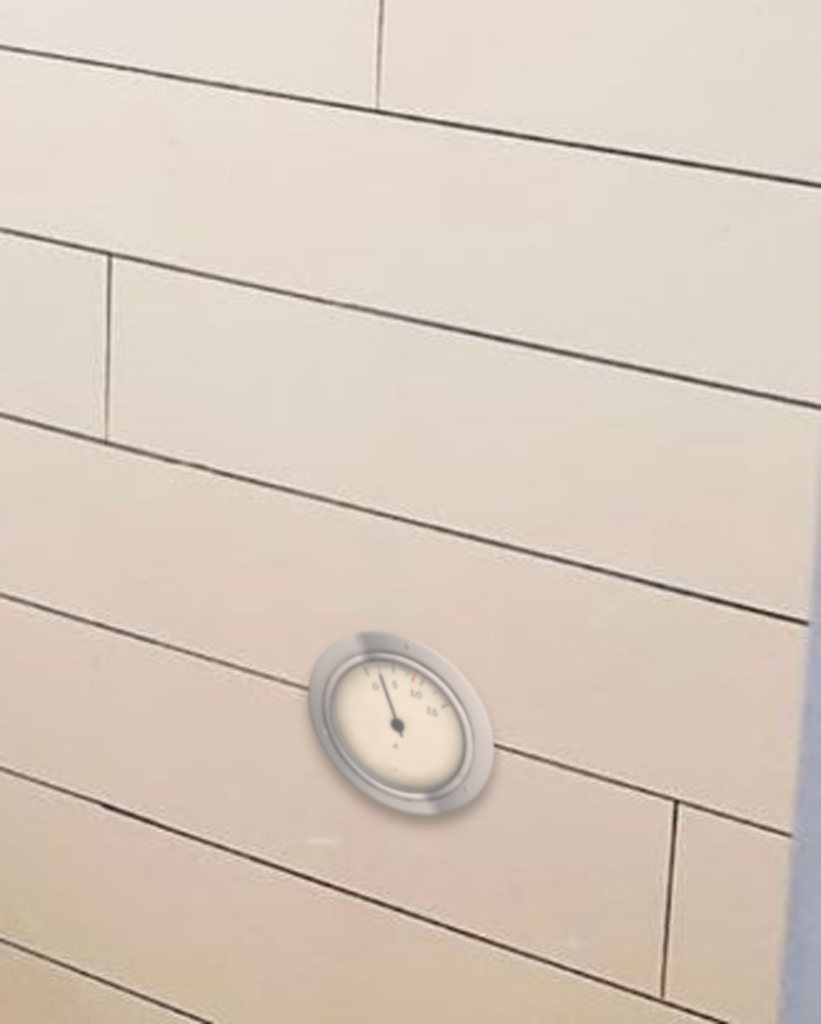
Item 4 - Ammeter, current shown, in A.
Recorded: 2.5 A
